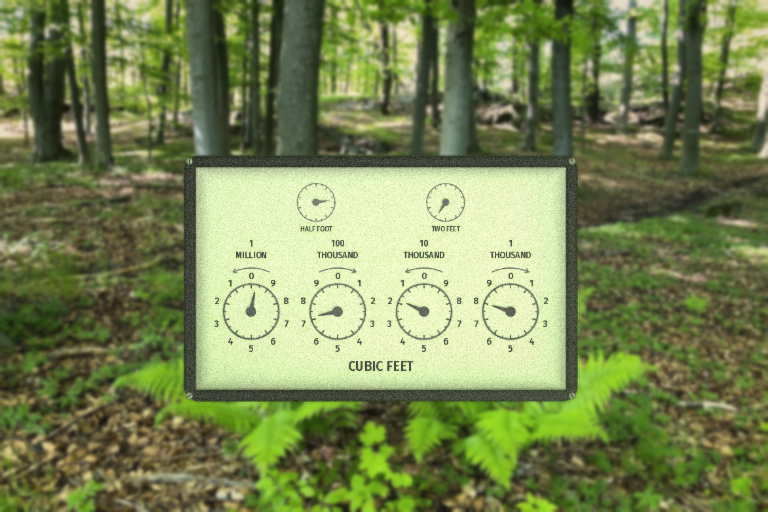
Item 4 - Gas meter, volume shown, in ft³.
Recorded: 971800 ft³
